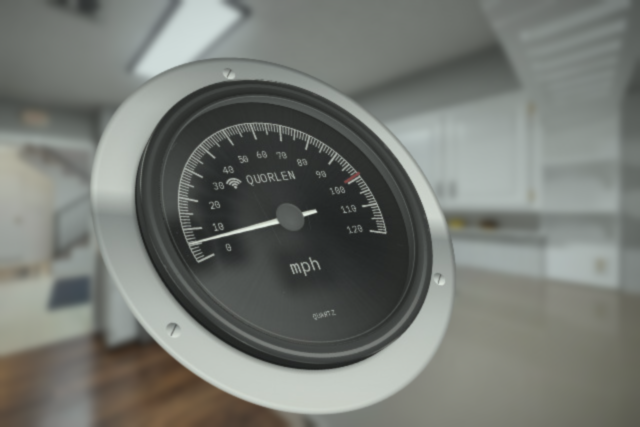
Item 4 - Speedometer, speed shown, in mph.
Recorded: 5 mph
